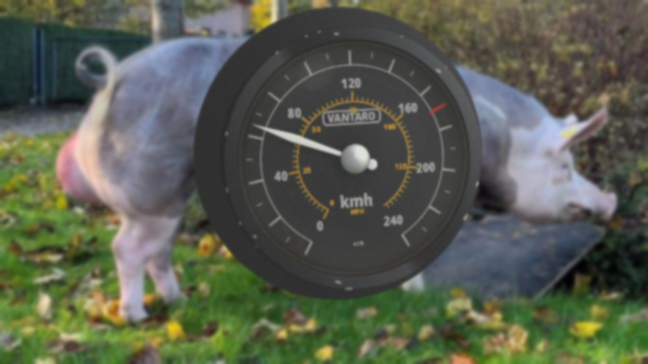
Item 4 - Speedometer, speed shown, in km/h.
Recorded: 65 km/h
